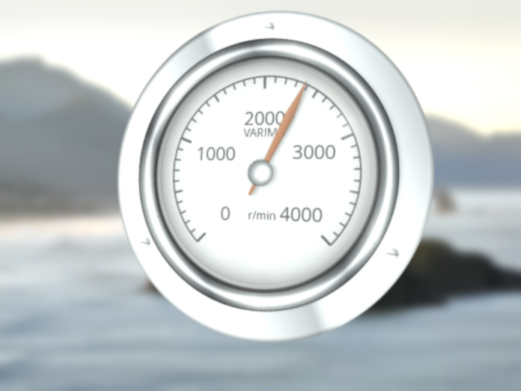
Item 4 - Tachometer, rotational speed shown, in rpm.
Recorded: 2400 rpm
